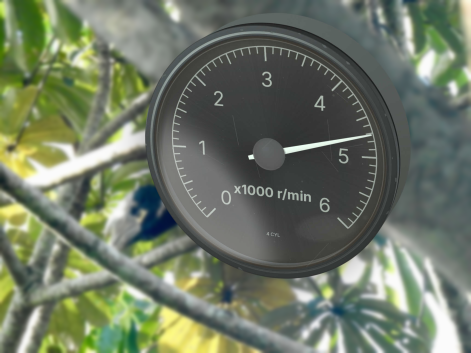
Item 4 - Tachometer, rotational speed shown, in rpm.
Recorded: 4700 rpm
